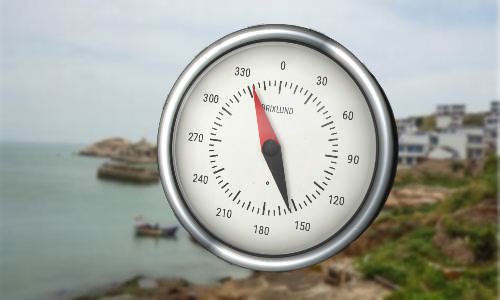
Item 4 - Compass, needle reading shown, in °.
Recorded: 335 °
